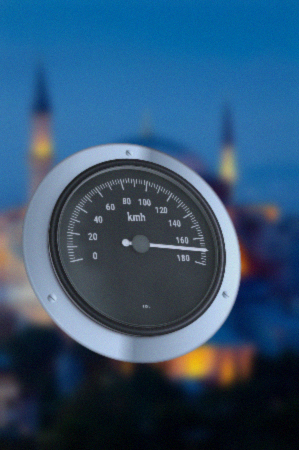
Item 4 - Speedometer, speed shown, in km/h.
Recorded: 170 km/h
